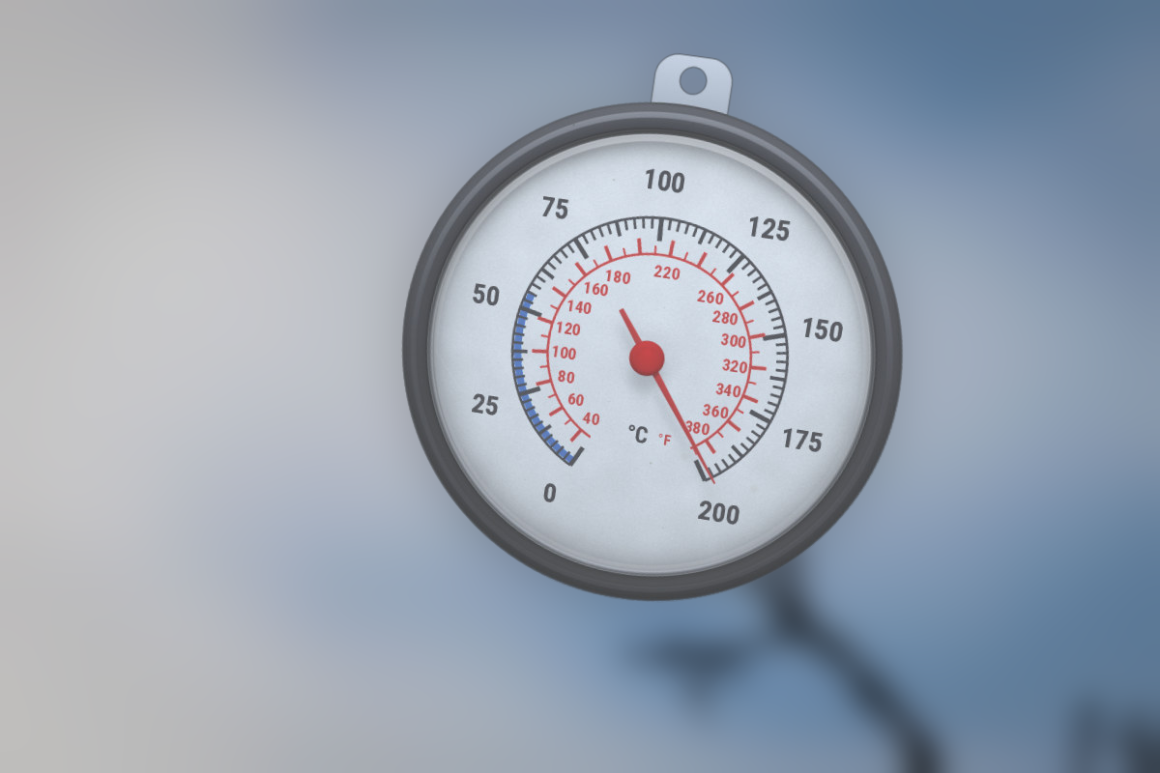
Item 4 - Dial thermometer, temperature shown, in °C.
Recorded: 197.5 °C
